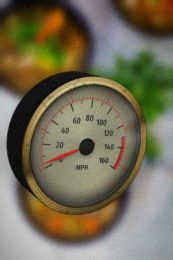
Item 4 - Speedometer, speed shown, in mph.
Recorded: 5 mph
